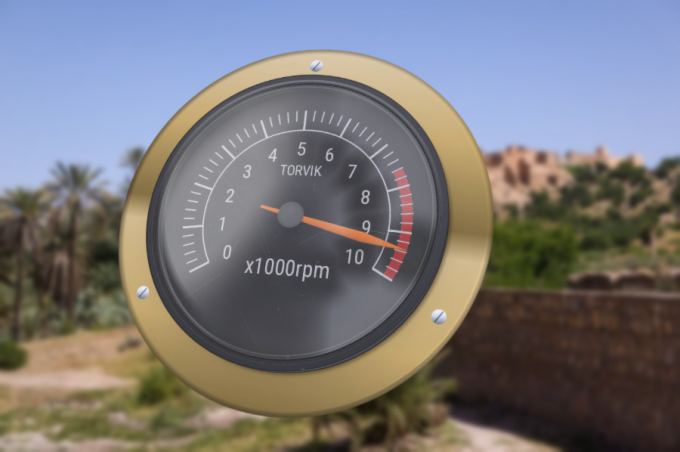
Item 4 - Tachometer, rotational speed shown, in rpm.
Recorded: 9400 rpm
